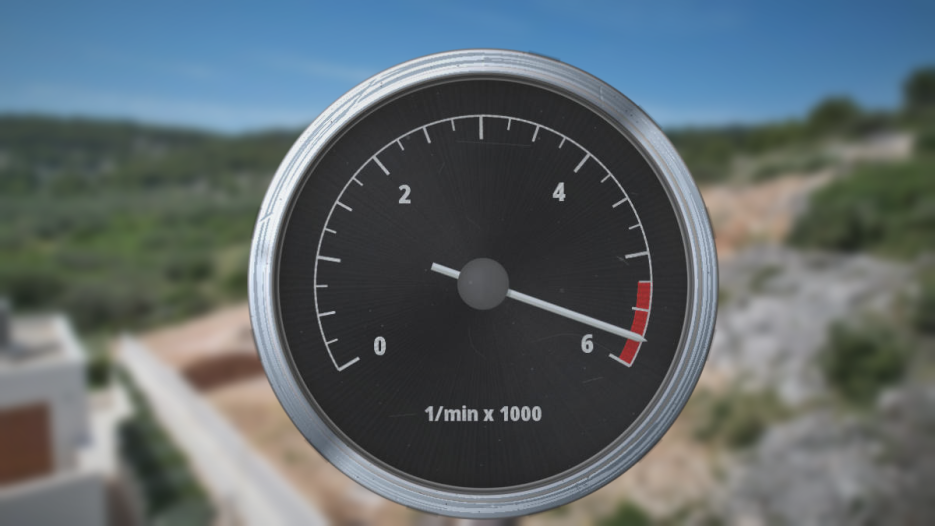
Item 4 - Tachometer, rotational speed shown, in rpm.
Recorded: 5750 rpm
